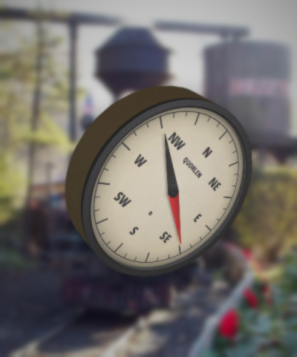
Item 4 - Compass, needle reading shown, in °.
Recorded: 120 °
